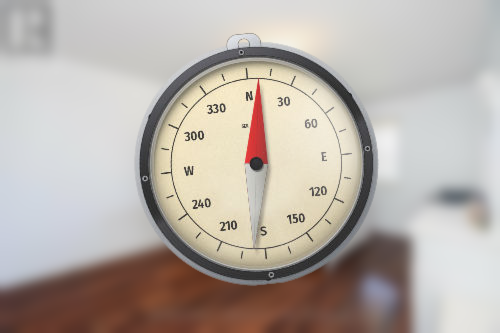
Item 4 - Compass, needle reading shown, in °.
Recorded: 7.5 °
